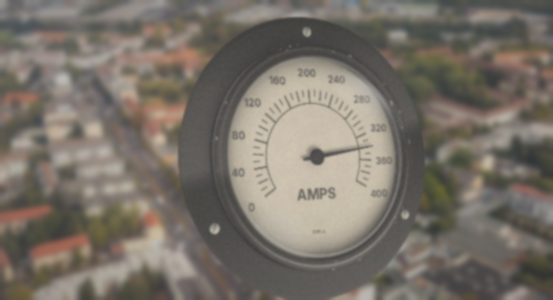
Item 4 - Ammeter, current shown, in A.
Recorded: 340 A
